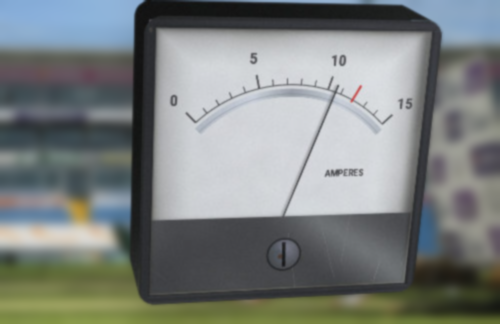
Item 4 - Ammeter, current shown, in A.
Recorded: 10.5 A
